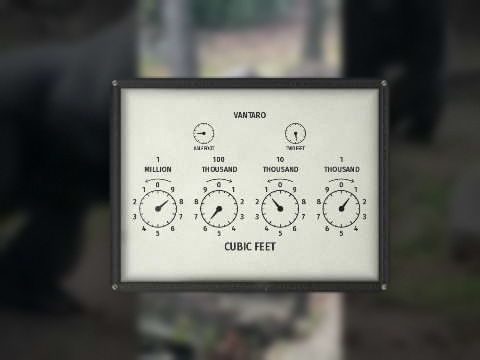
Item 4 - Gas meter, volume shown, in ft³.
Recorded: 861100 ft³
